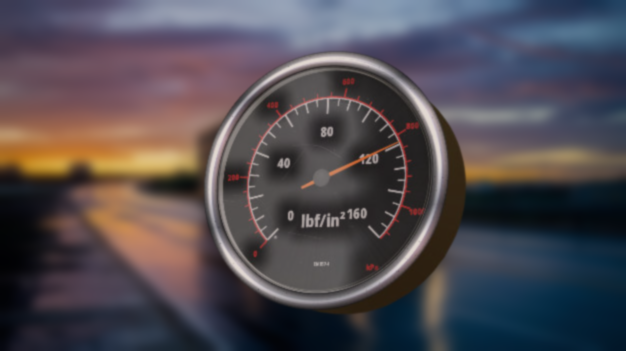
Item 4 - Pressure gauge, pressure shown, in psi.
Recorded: 120 psi
